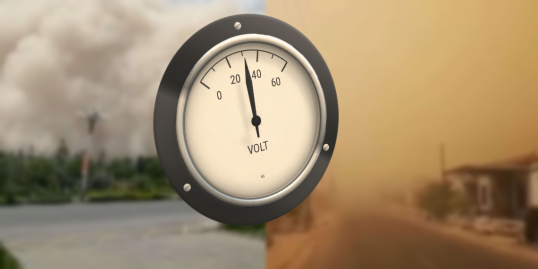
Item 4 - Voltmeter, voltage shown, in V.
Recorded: 30 V
